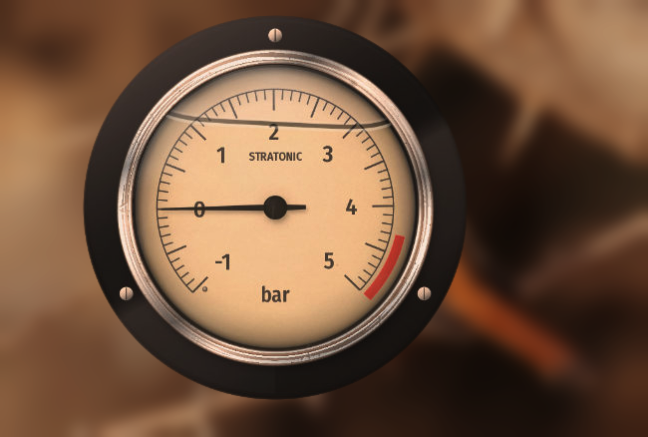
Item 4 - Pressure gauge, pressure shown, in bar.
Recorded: 0 bar
